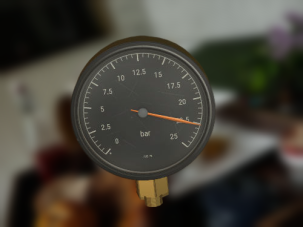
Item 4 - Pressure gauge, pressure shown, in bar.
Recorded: 22.5 bar
